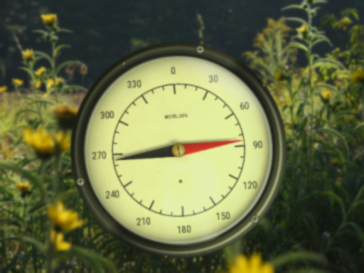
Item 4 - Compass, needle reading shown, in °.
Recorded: 85 °
